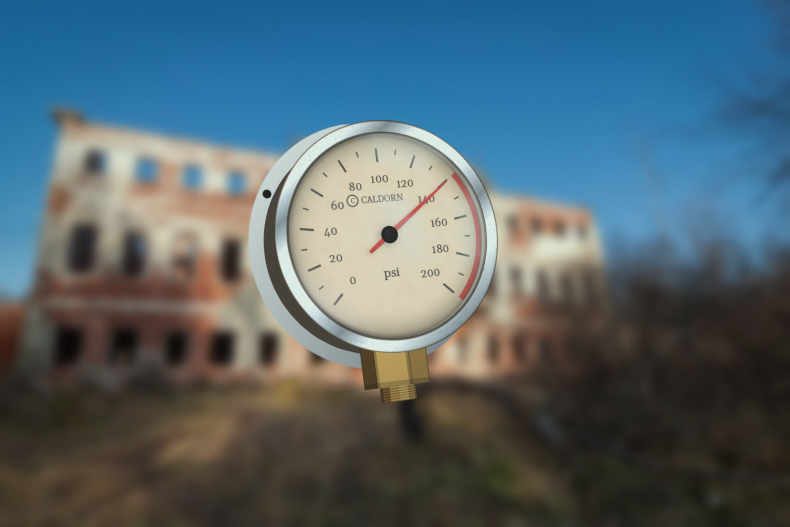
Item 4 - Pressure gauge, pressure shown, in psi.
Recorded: 140 psi
